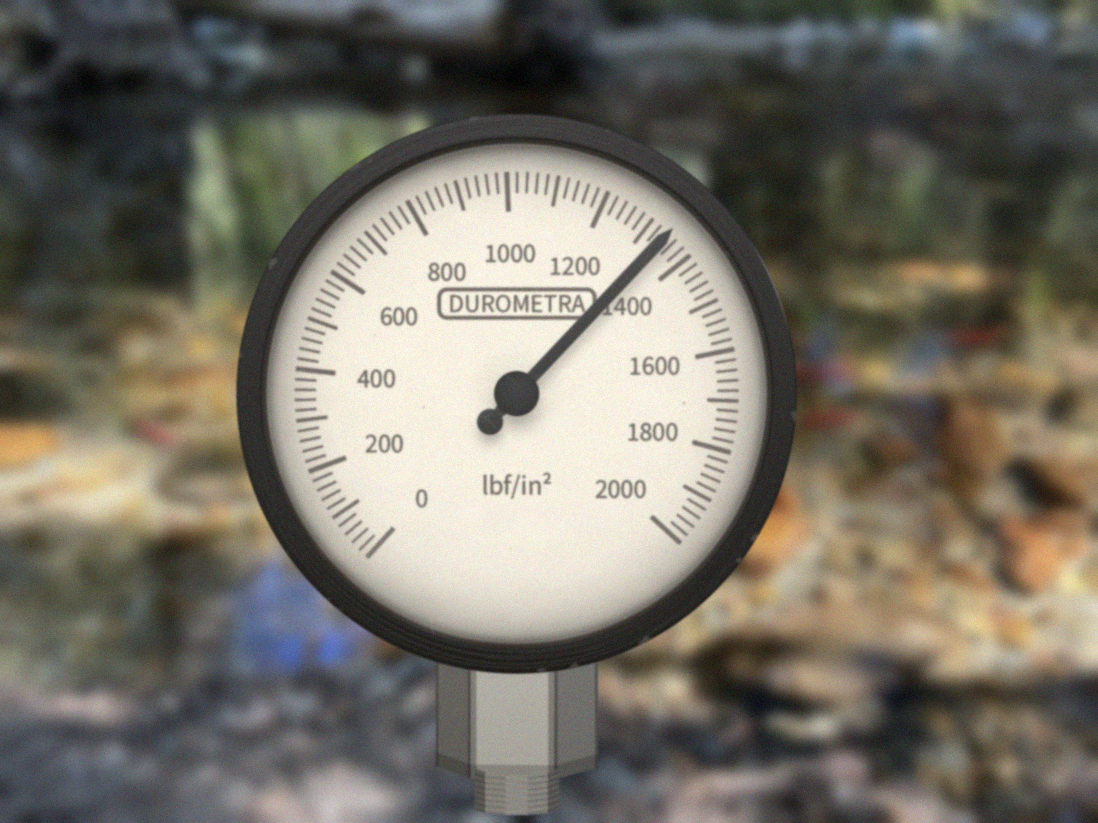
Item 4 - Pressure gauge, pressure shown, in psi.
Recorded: 1340 psi
